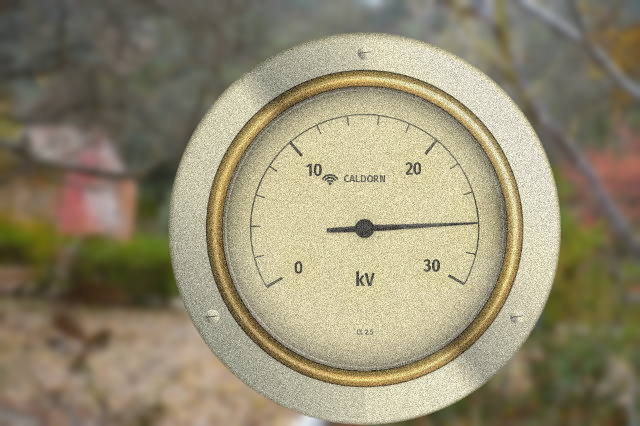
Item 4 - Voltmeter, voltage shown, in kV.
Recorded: 26 kV
